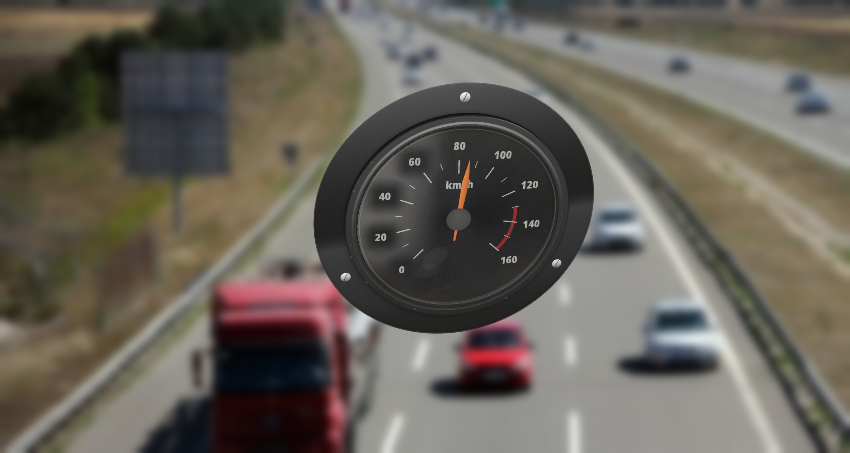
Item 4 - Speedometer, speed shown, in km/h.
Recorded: 85 km/h
